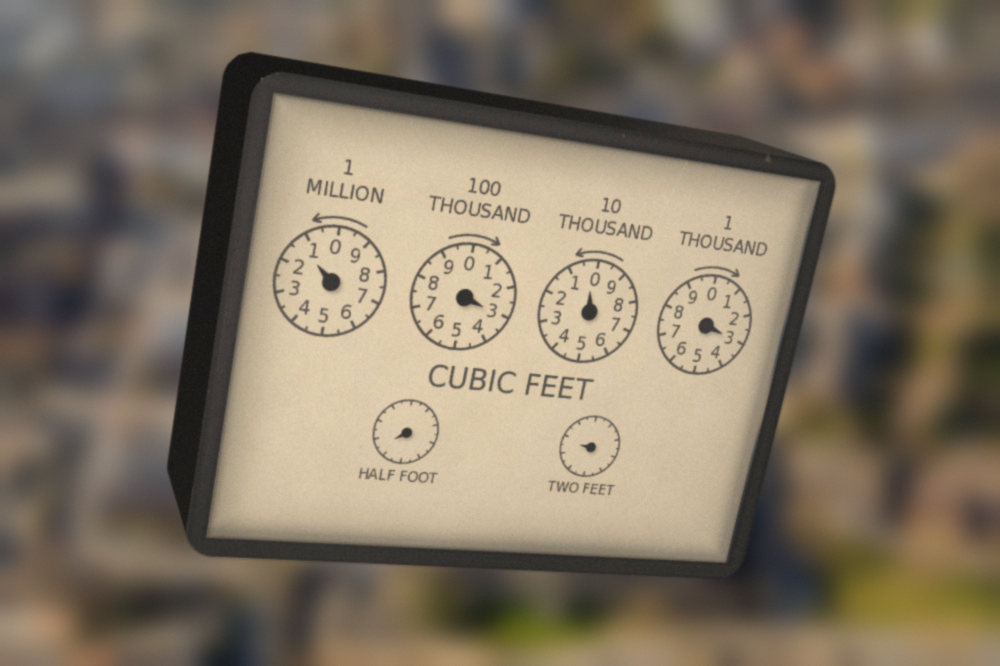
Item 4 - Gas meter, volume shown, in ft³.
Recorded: 130300 ft³
